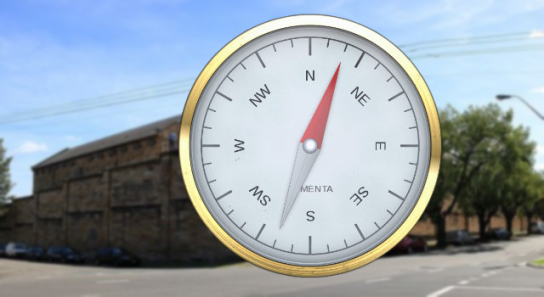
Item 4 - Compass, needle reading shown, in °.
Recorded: 20 °
